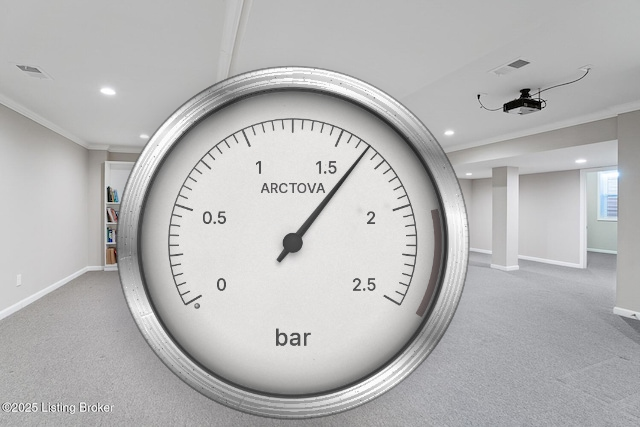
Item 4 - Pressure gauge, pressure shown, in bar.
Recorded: 1.65 bar
